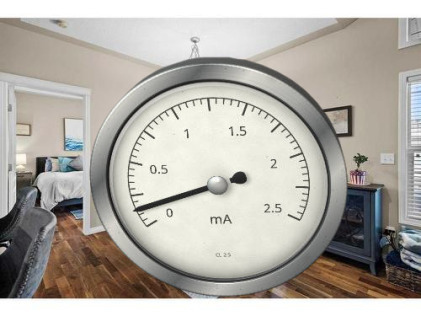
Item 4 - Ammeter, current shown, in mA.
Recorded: 0.15 mA
